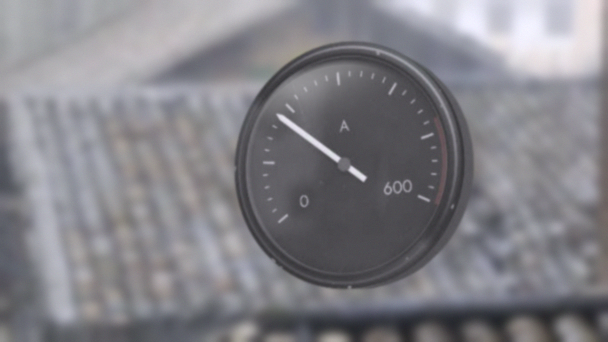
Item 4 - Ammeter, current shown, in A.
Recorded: 180 A
